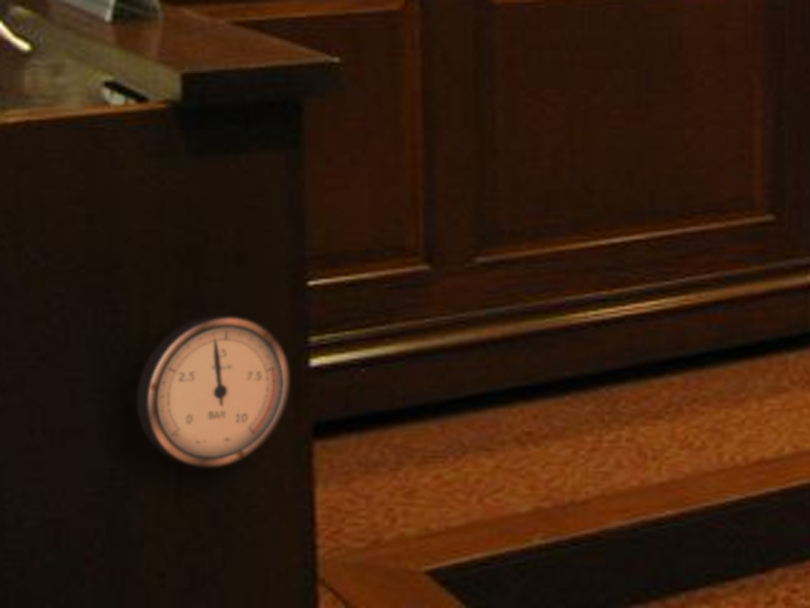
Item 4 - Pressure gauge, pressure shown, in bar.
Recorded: 4.5 bar
